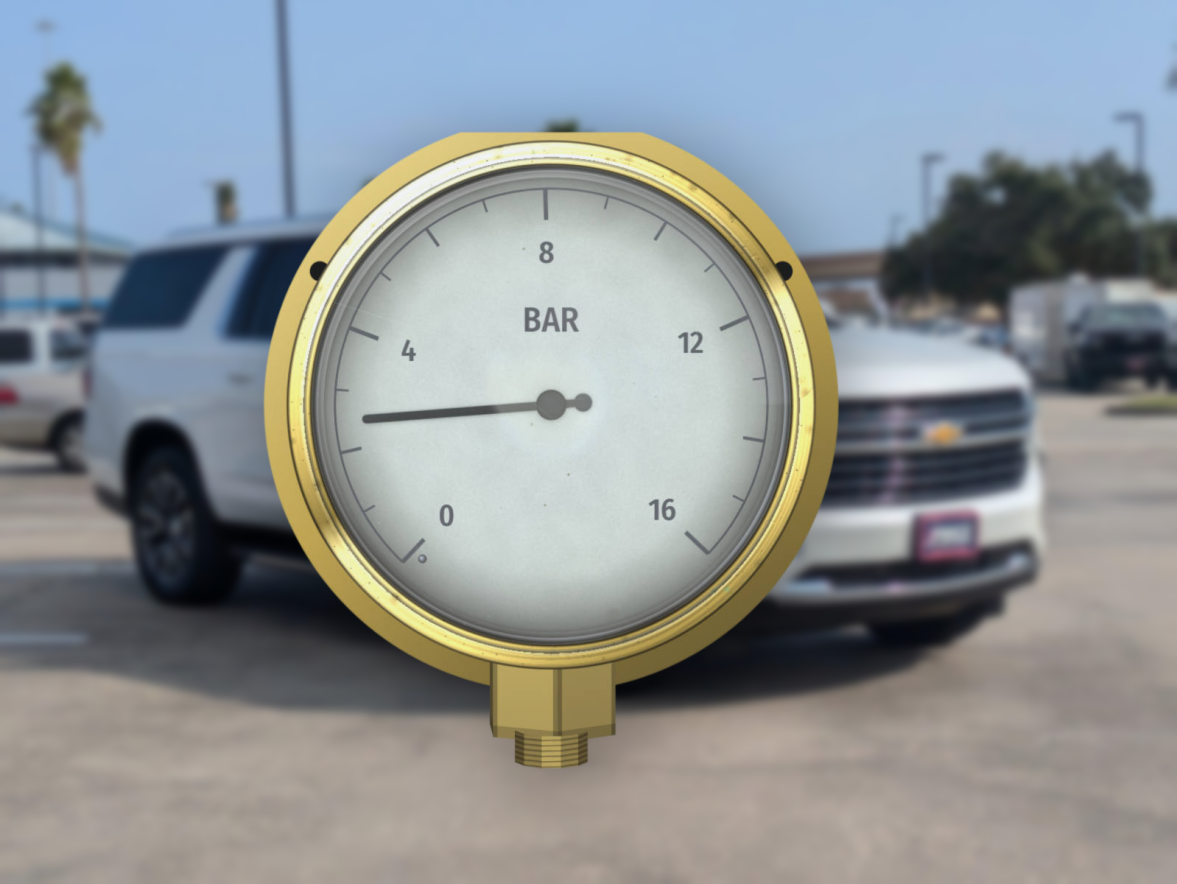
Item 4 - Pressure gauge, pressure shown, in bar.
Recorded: 2.5 bar
